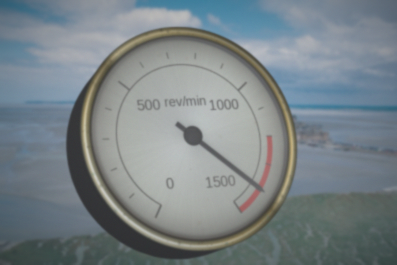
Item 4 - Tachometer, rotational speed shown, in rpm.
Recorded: 1400 rpm
